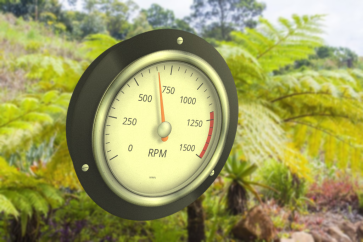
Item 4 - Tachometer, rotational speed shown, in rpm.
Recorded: 650 rpm
